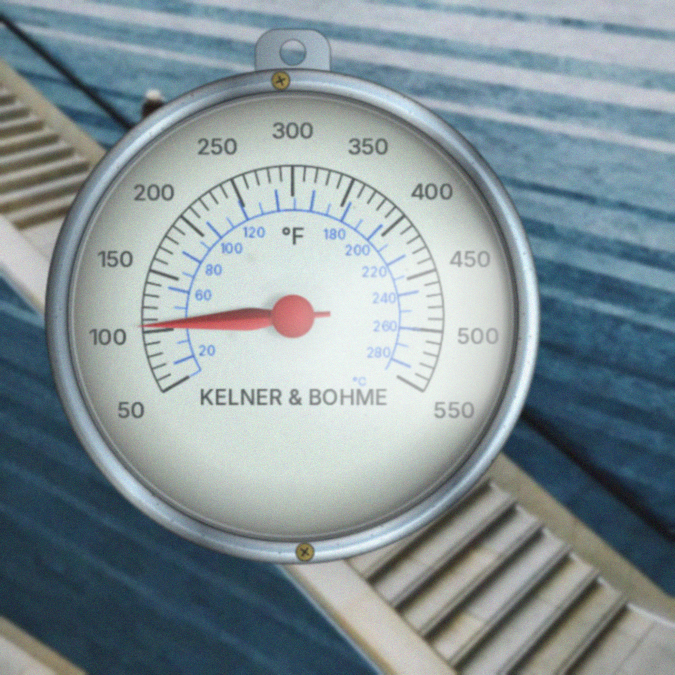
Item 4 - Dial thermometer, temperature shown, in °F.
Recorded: 105 °F
